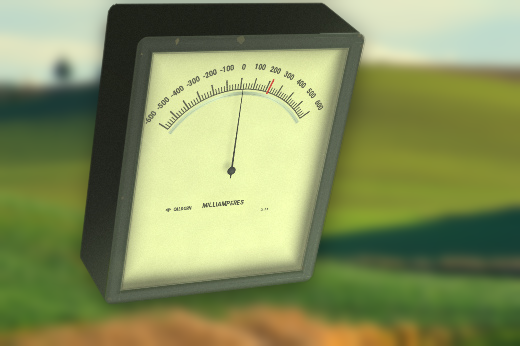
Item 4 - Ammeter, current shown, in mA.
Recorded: 0 mA
